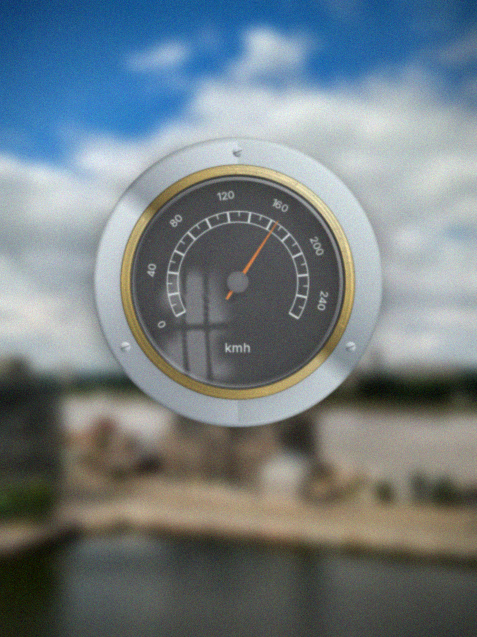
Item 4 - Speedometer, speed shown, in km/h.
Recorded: 165 km/h
